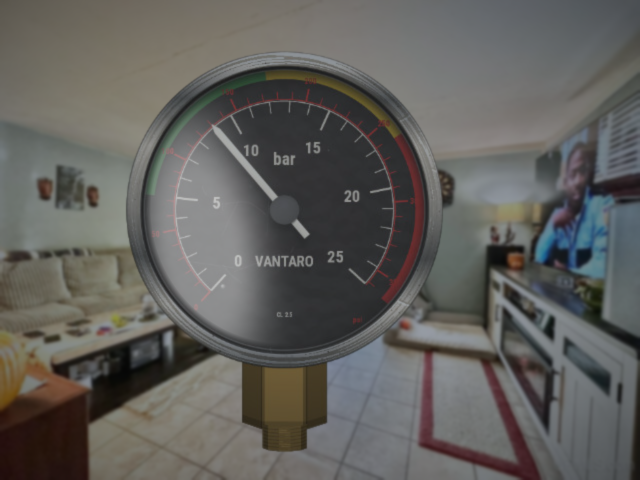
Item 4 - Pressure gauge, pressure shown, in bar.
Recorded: 9 bar
